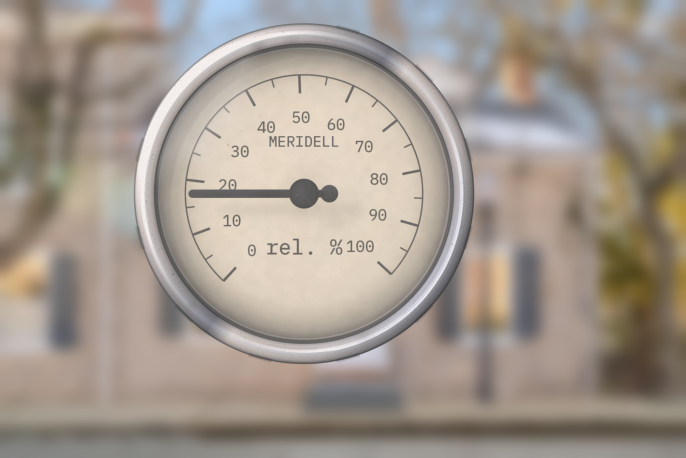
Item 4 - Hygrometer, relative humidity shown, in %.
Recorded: 17.5 %
